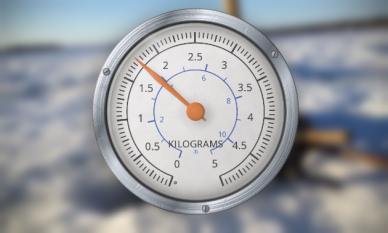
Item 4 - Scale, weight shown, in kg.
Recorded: 1.75 kg
